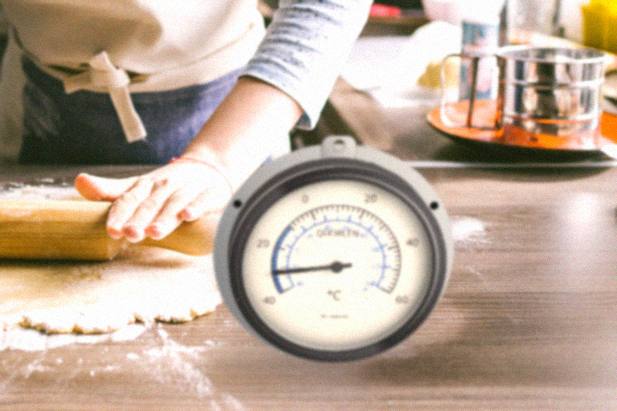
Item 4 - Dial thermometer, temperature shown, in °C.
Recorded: -30 °C
